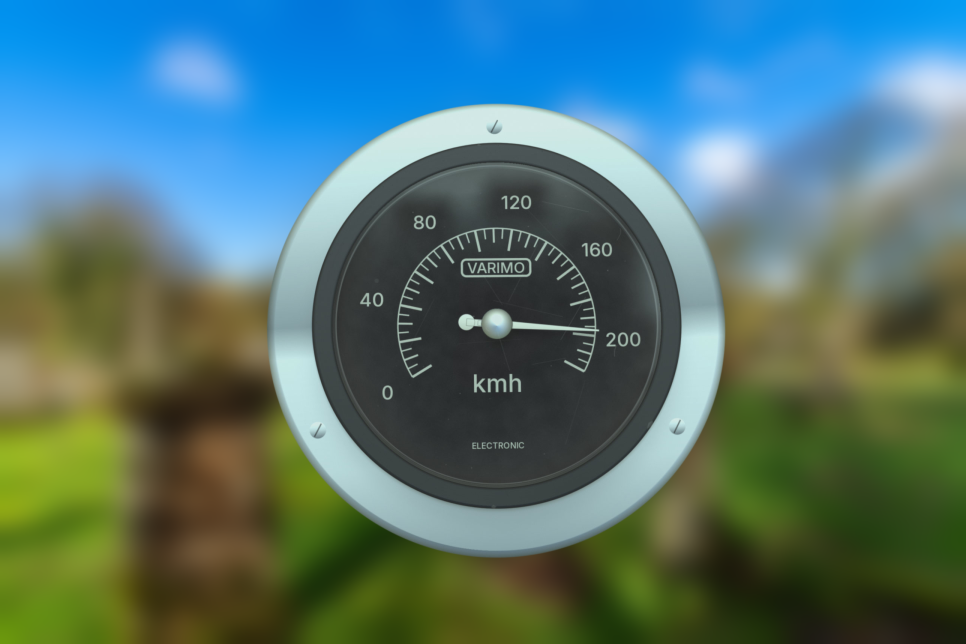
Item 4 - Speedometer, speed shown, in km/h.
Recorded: 197.5 km/h
